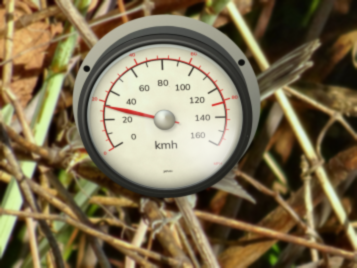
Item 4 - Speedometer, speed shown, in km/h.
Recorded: 30 km/h
